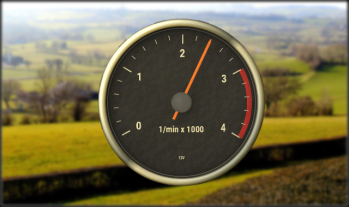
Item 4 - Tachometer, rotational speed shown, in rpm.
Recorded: 2400 rpm
